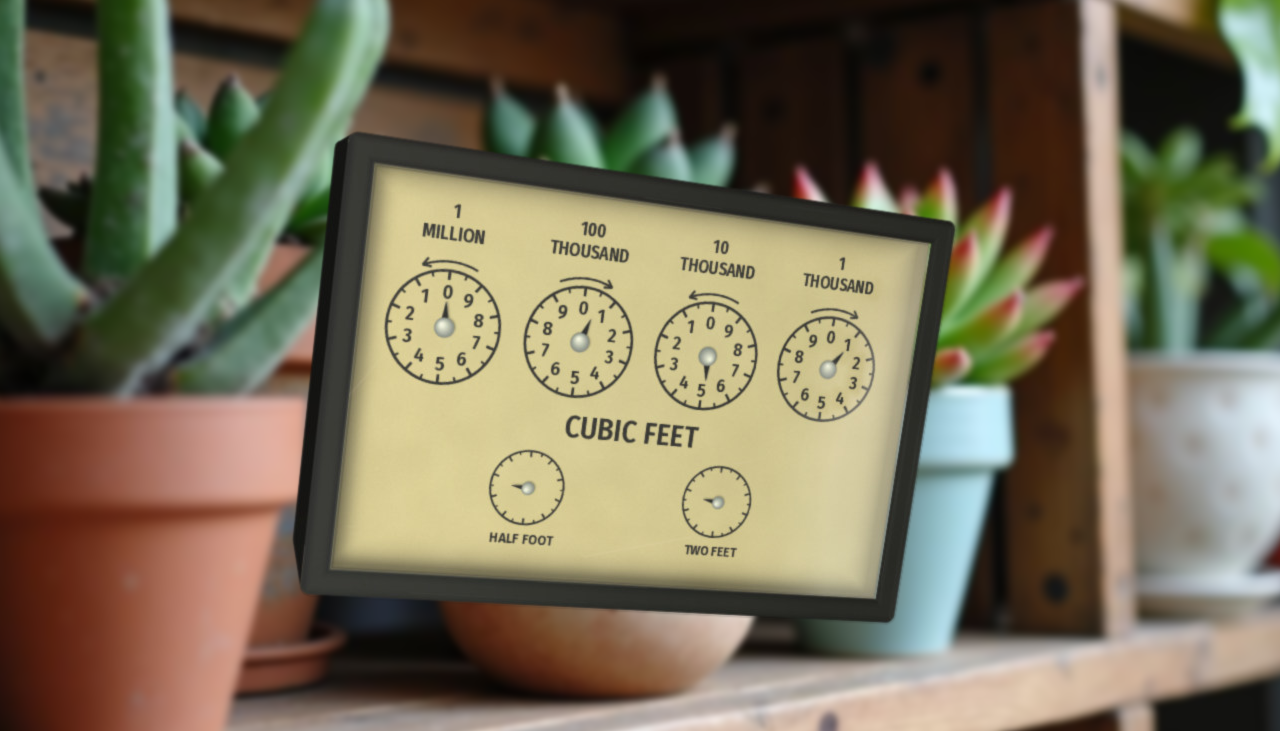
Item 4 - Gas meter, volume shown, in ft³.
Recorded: 5100 ft³
